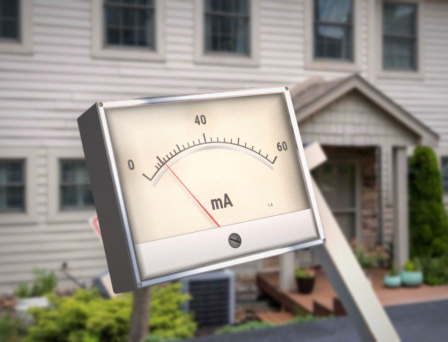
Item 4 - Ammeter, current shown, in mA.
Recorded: 20 mA
